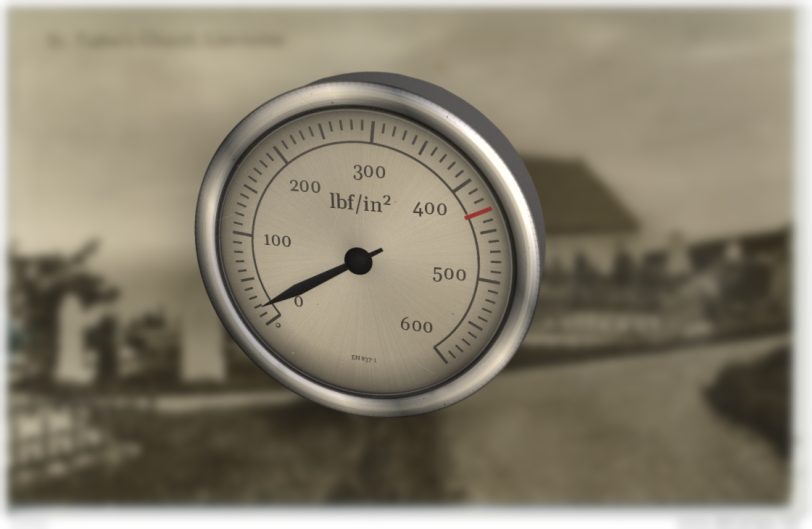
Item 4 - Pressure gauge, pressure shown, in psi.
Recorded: 20 psi
